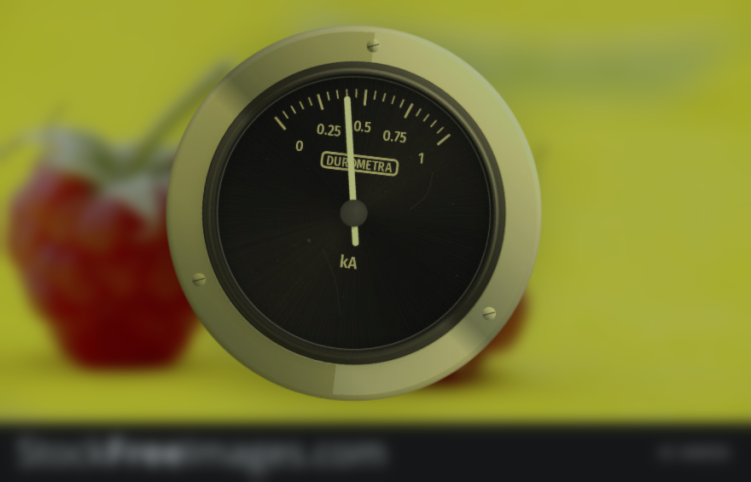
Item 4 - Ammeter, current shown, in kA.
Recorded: 0.4 kA
